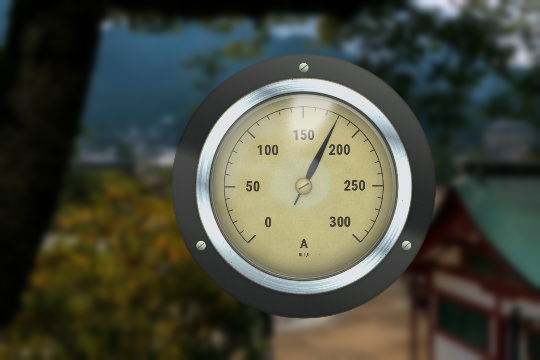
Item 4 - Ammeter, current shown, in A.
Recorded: 180 A
